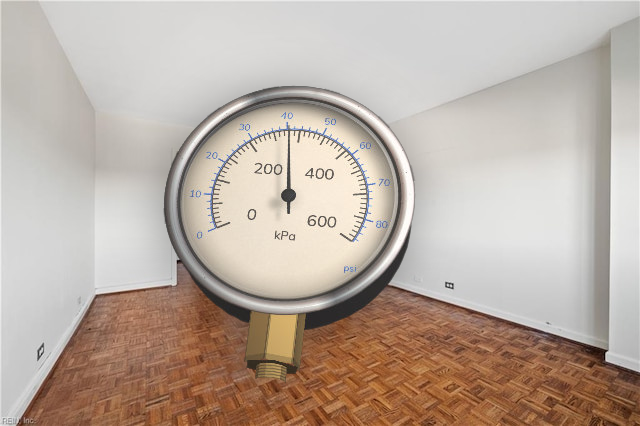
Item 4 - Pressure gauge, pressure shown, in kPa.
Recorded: 280 kPa
